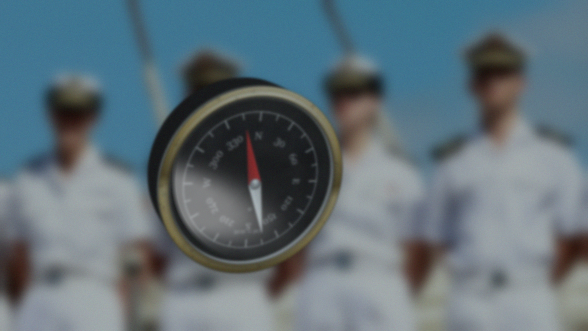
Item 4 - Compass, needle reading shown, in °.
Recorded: 345 °
